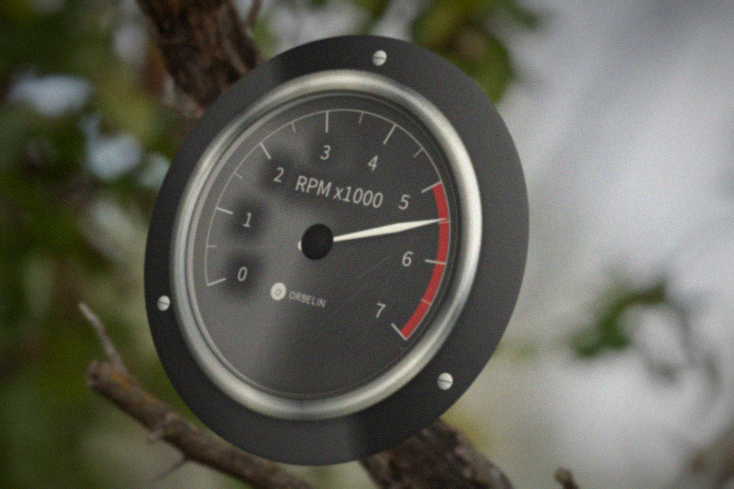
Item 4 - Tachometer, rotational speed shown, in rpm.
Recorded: 5500 rpm
